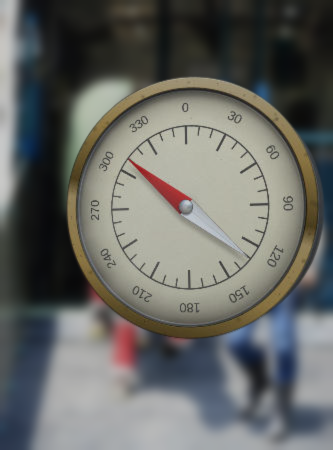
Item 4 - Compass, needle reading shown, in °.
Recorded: 310 °
